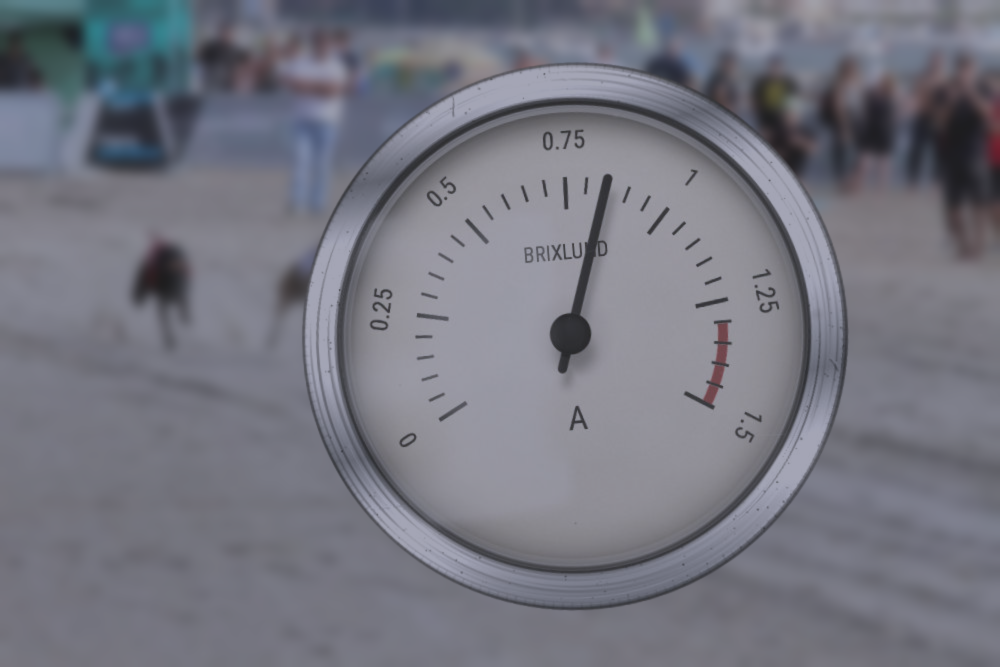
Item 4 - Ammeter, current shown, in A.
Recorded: 0.85 A
